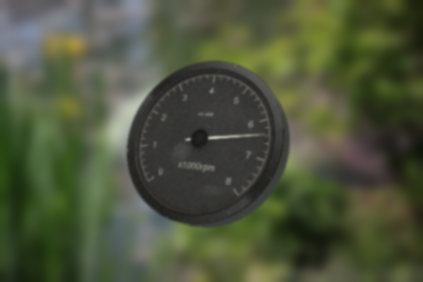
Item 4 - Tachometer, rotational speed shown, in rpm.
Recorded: 6400 rpm
